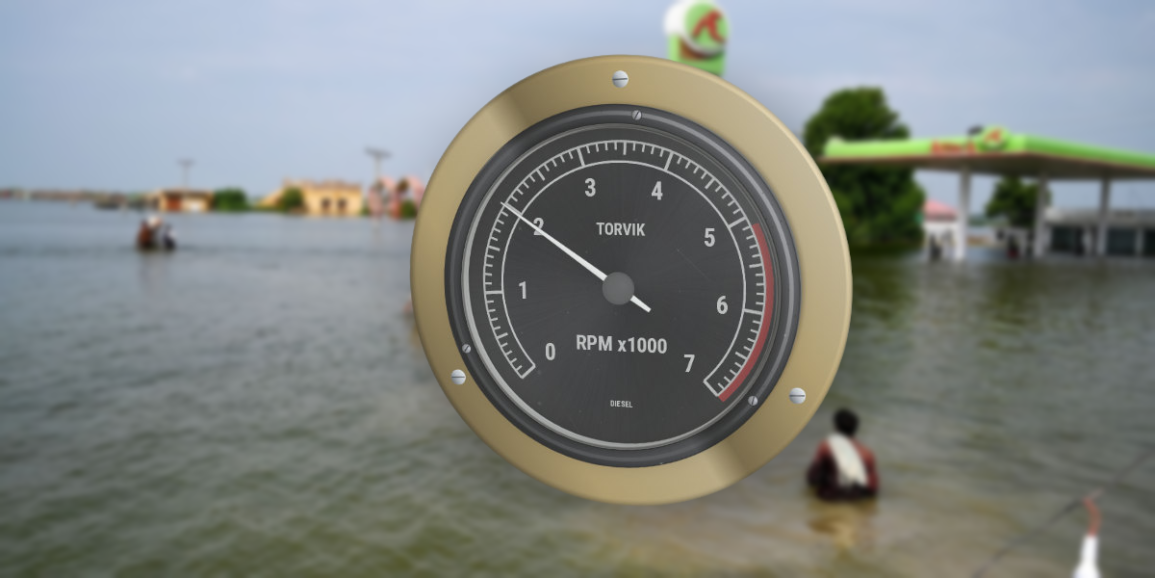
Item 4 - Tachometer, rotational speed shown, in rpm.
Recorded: 2000 rpm
